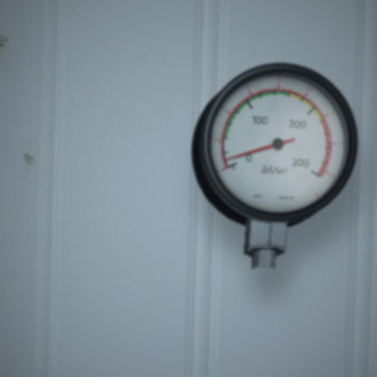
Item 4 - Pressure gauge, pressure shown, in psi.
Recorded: 10 psi
